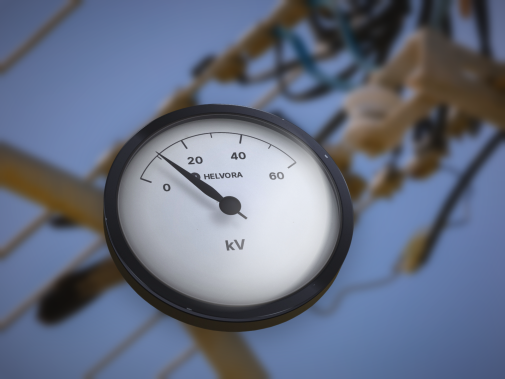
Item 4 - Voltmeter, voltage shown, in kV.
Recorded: 10 kV
